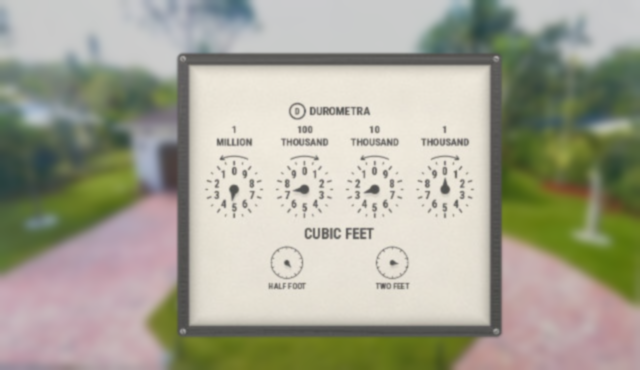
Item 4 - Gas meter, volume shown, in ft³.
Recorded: 473000 ft³
